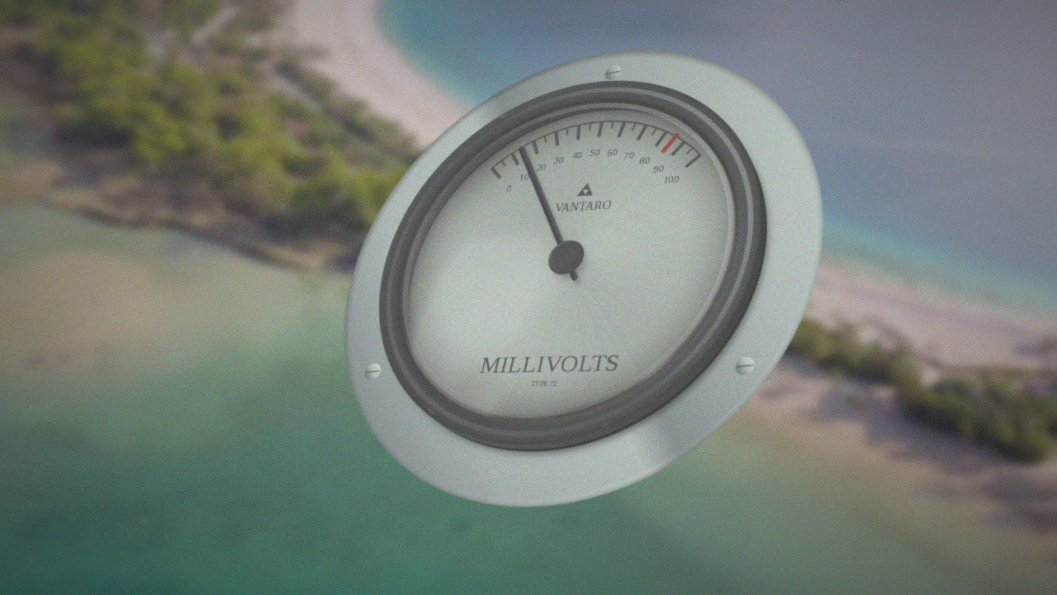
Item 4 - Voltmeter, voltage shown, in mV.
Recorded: 15 mV
